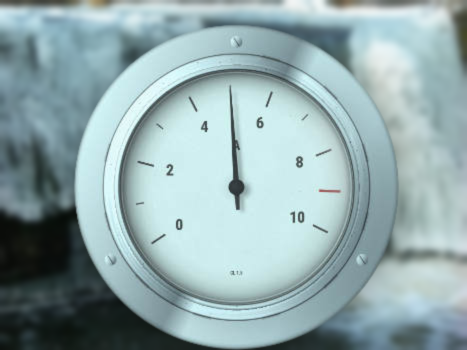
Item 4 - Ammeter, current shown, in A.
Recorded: 5 A
